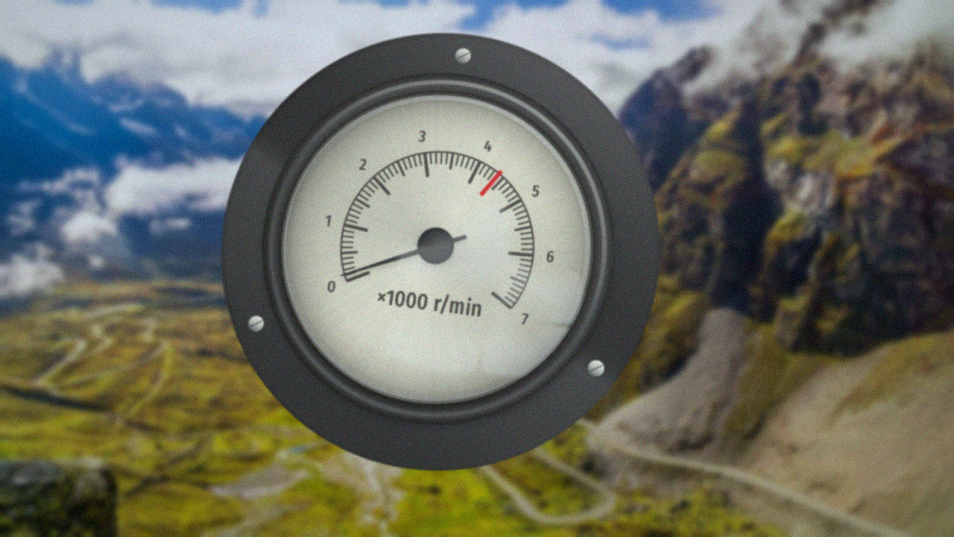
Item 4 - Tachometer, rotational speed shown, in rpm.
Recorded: 100 rpm
